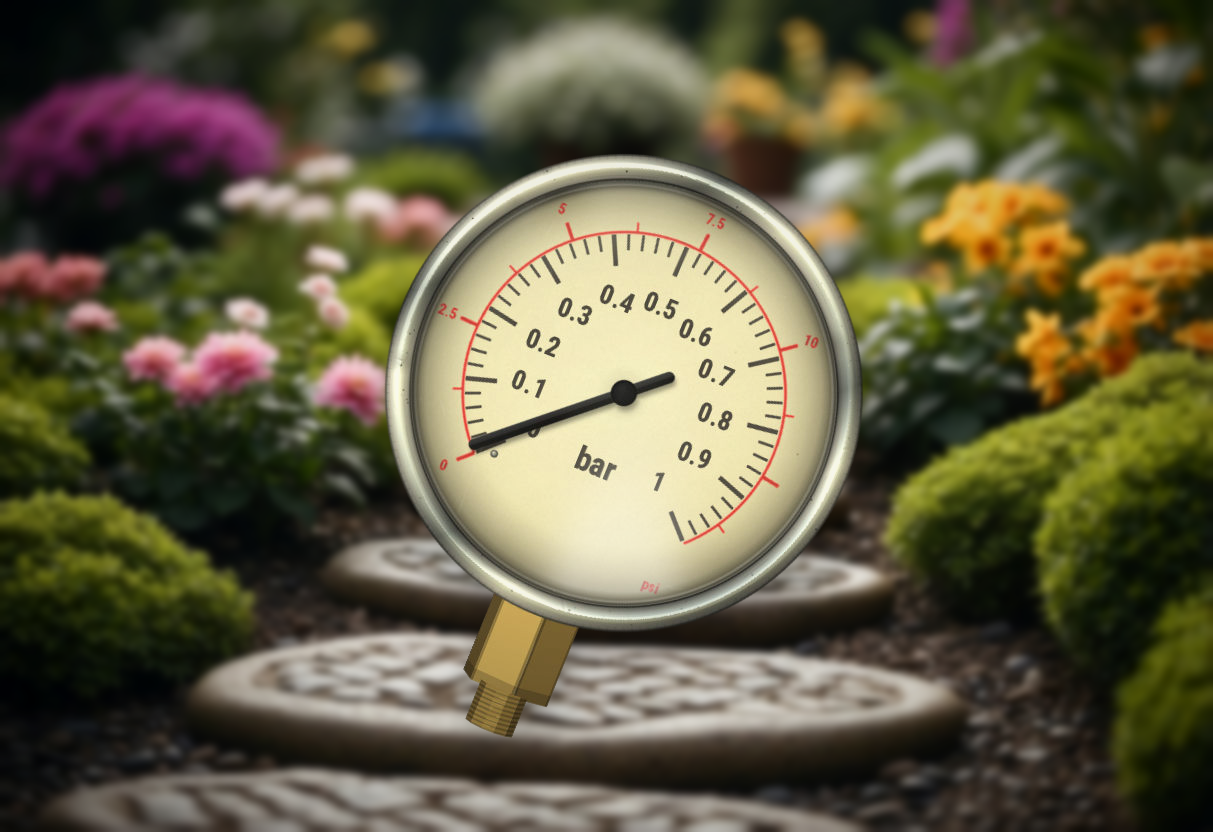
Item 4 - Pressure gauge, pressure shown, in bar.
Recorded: 0.01 bar
